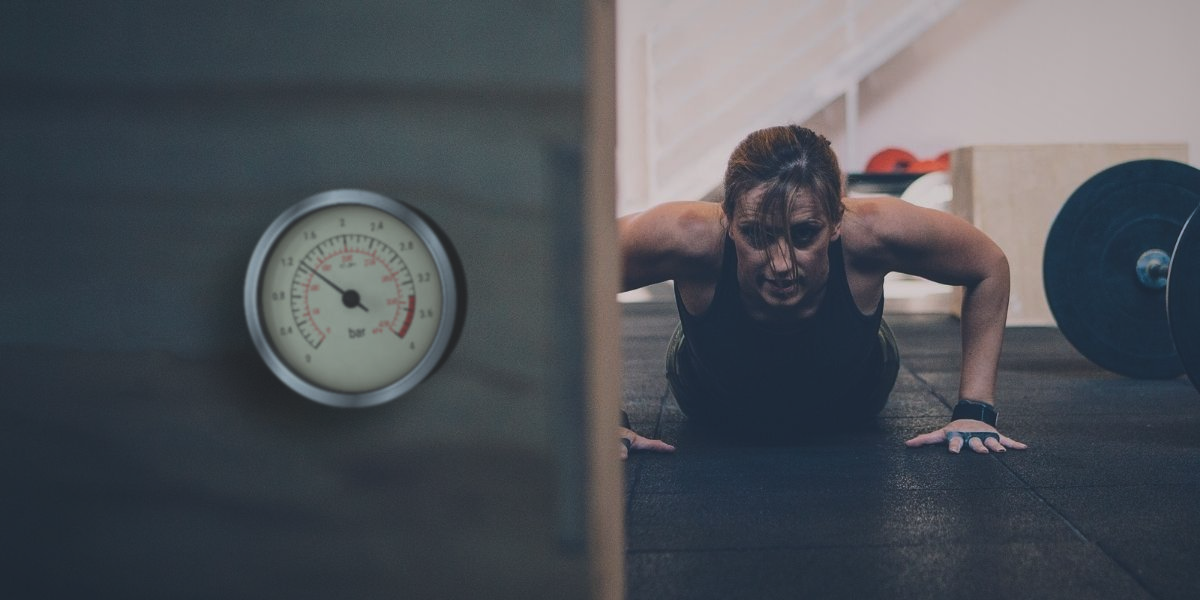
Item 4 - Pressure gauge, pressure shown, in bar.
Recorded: 1.3 bar
